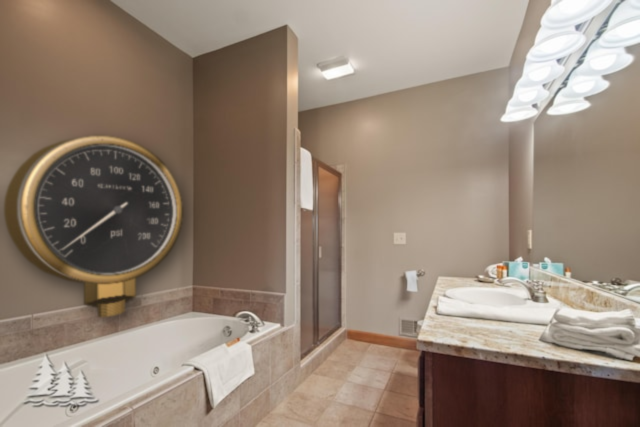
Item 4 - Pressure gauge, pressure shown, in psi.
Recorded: 5 psi
